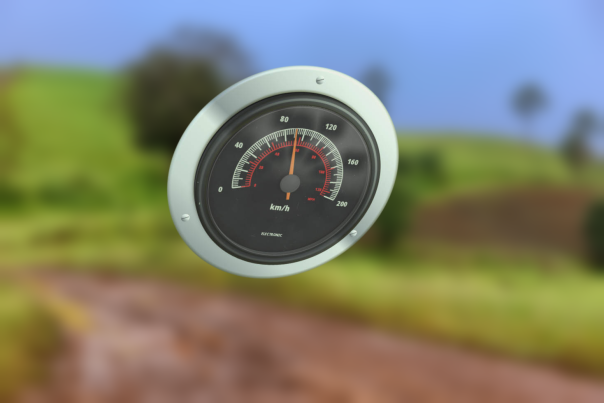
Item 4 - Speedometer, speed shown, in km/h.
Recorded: 90 km/h
